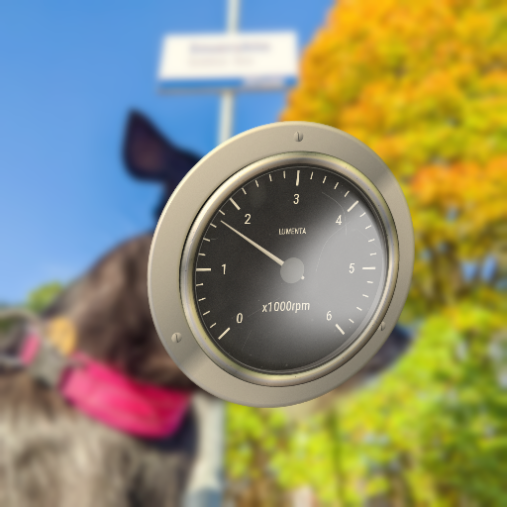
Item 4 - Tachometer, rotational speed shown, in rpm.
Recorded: 1700 rpm
